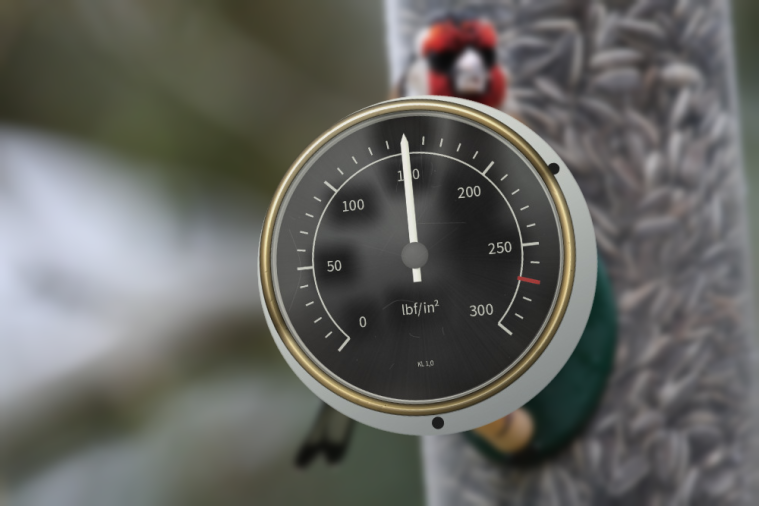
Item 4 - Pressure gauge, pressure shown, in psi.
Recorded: 150 psi
